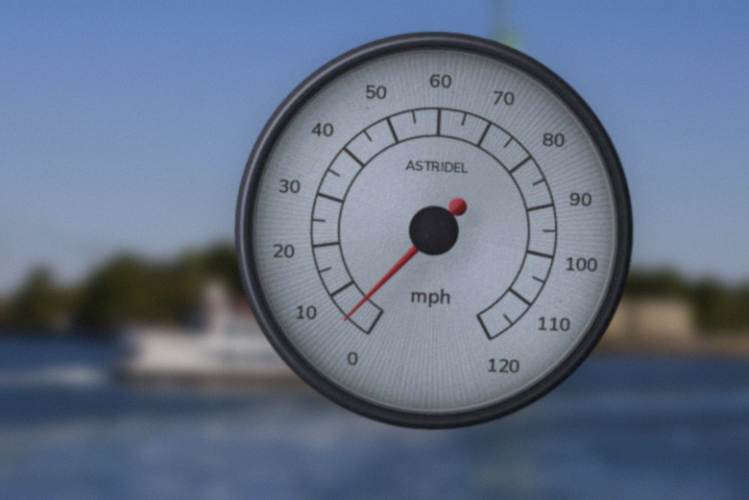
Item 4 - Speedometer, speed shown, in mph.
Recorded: 5 mph
